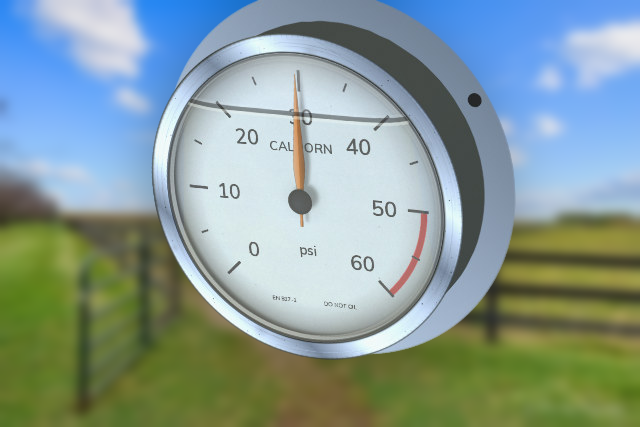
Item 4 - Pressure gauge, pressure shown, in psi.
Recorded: 30 psi
